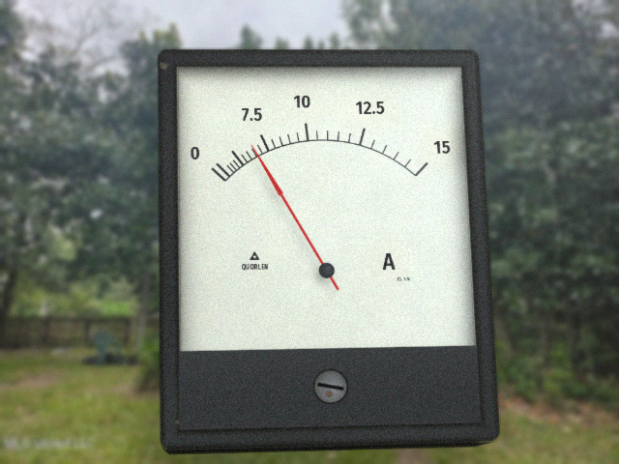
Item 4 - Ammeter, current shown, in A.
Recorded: 6.5 A
